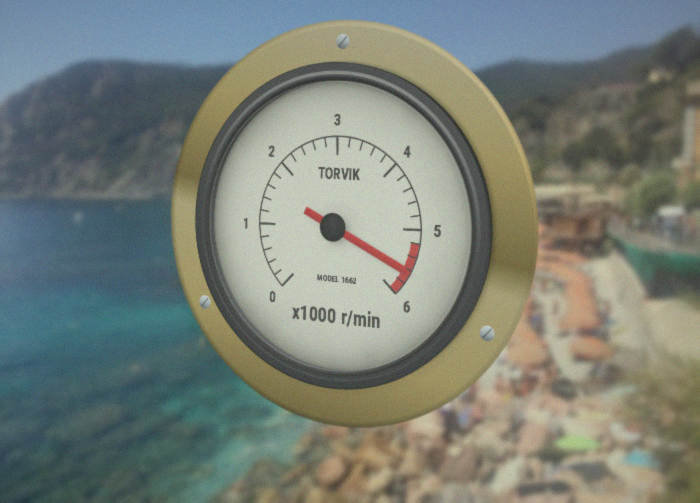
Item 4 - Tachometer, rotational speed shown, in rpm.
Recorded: 5600 rpm
